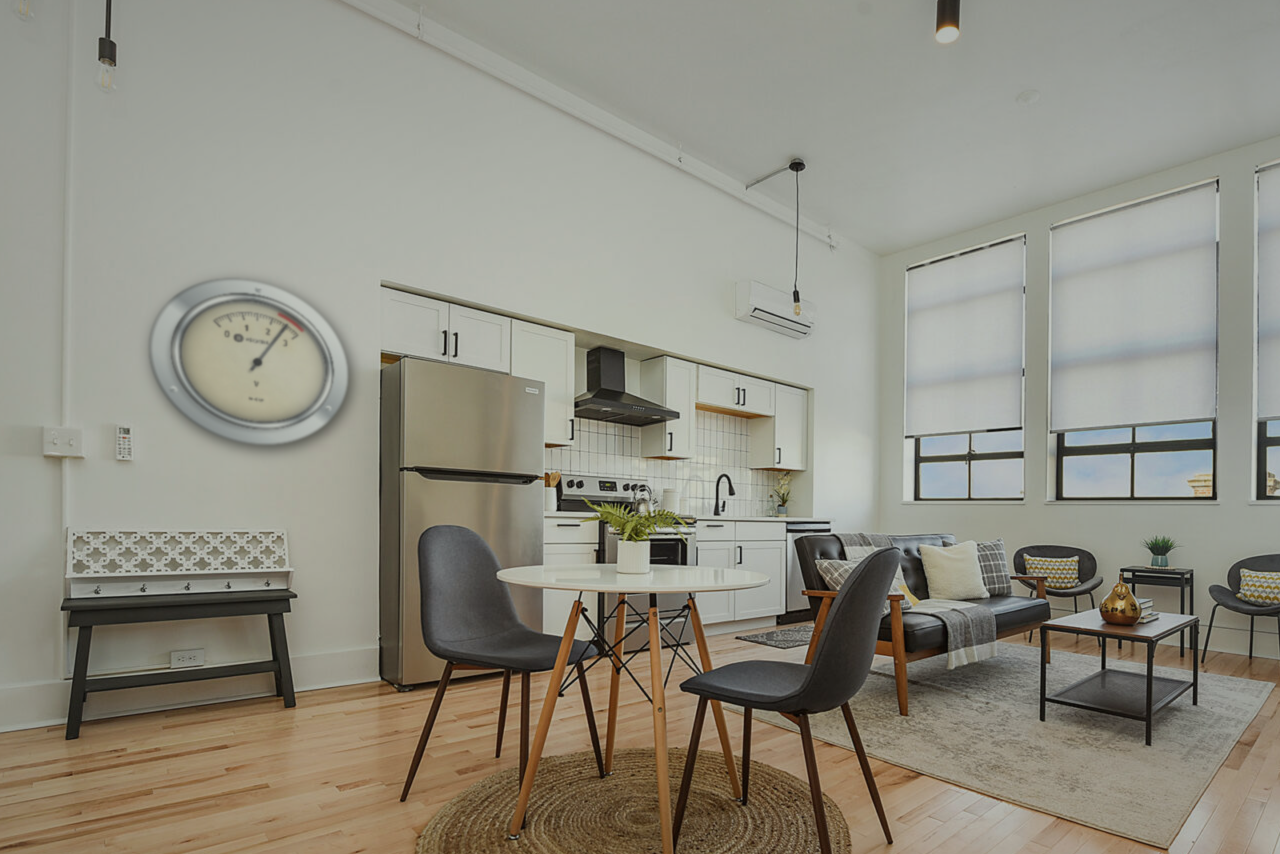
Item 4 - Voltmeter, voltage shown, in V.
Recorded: 2.5 V
